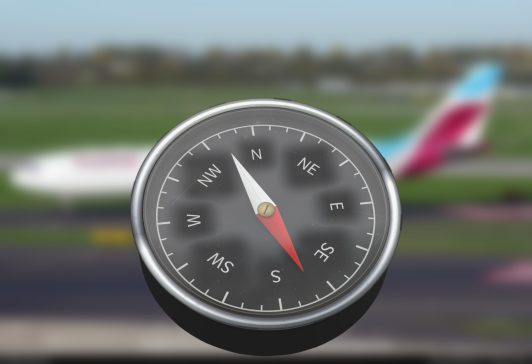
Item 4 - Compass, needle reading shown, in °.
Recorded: 160 °
